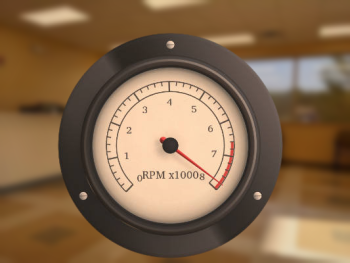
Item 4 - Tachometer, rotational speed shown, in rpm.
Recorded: 7800 rpm
